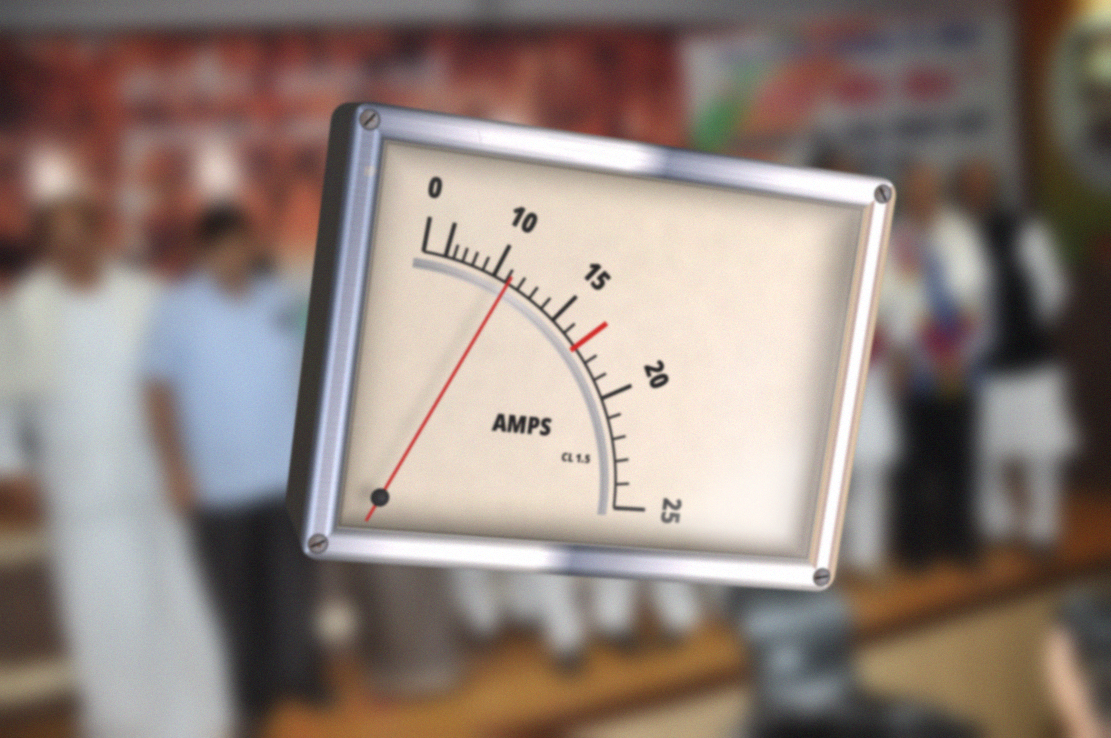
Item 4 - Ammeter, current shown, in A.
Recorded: 11 A
